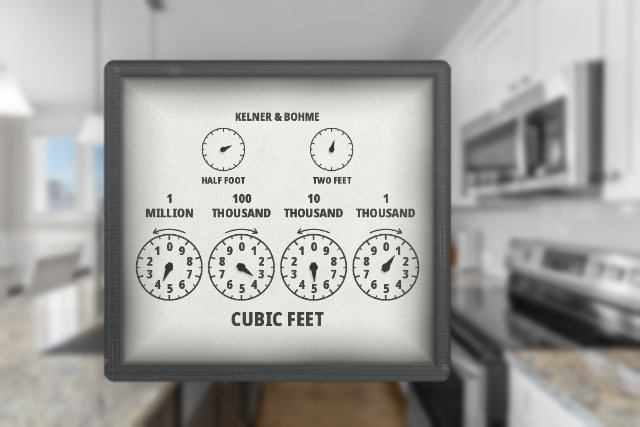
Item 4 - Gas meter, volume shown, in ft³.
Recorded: 435100 ft³
